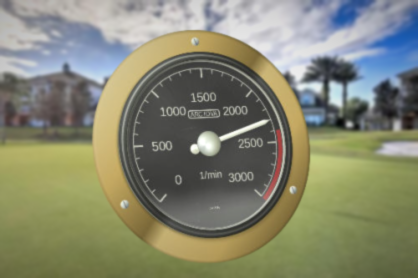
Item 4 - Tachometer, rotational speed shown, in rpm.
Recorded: 2300 rpm
